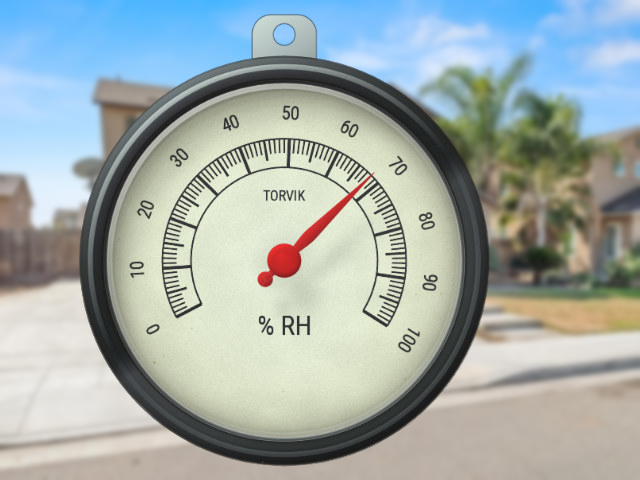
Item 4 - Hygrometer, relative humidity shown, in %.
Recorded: 68 %
